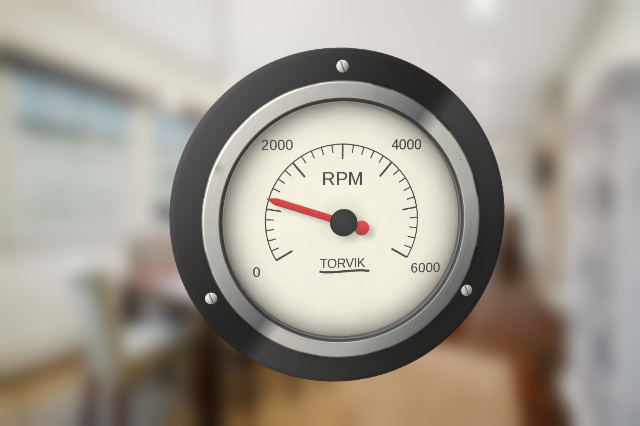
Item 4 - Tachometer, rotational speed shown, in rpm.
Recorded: 1200 rpm
